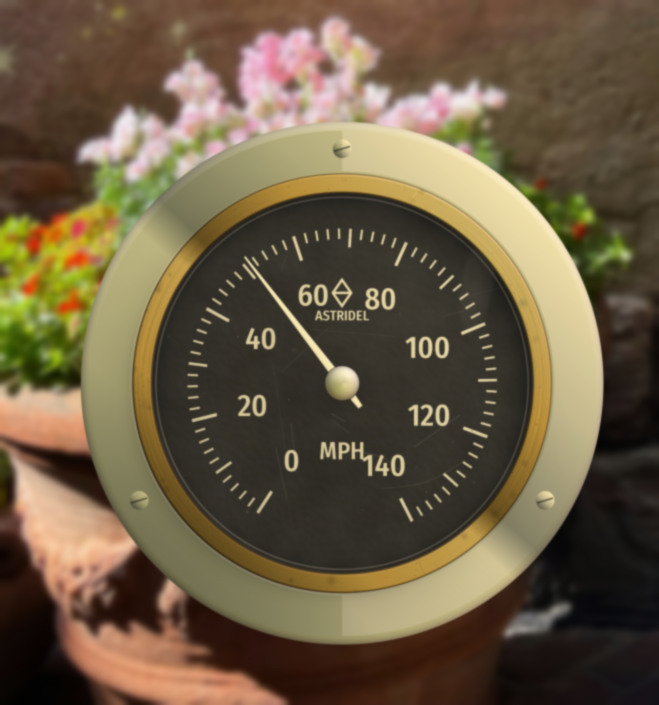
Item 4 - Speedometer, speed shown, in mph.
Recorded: 51 mph
